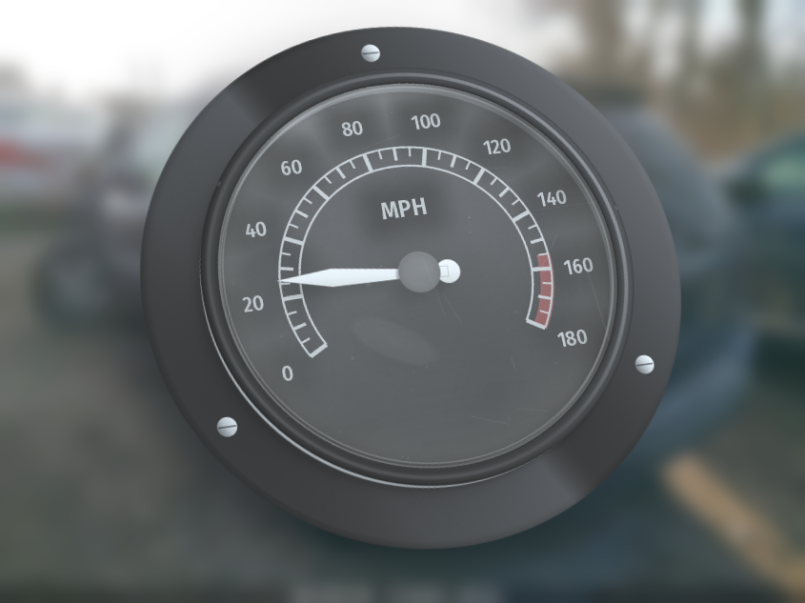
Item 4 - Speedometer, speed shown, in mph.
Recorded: 25 mph
